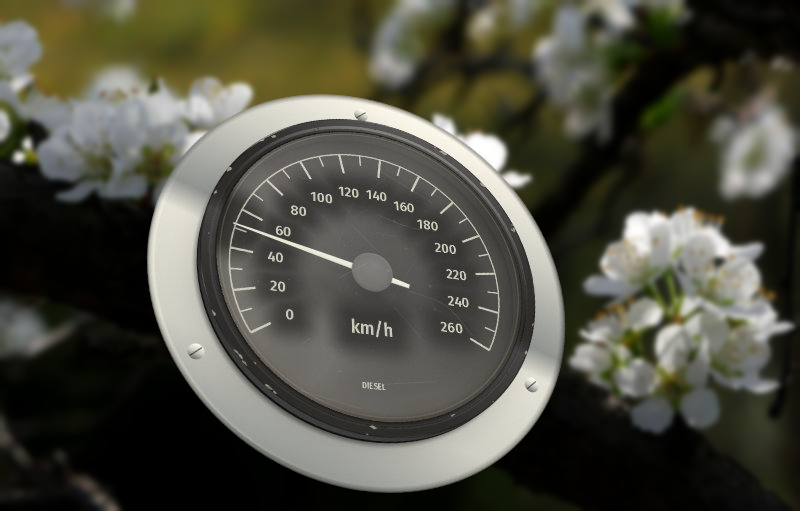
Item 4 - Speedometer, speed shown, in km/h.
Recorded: 50 km/h
